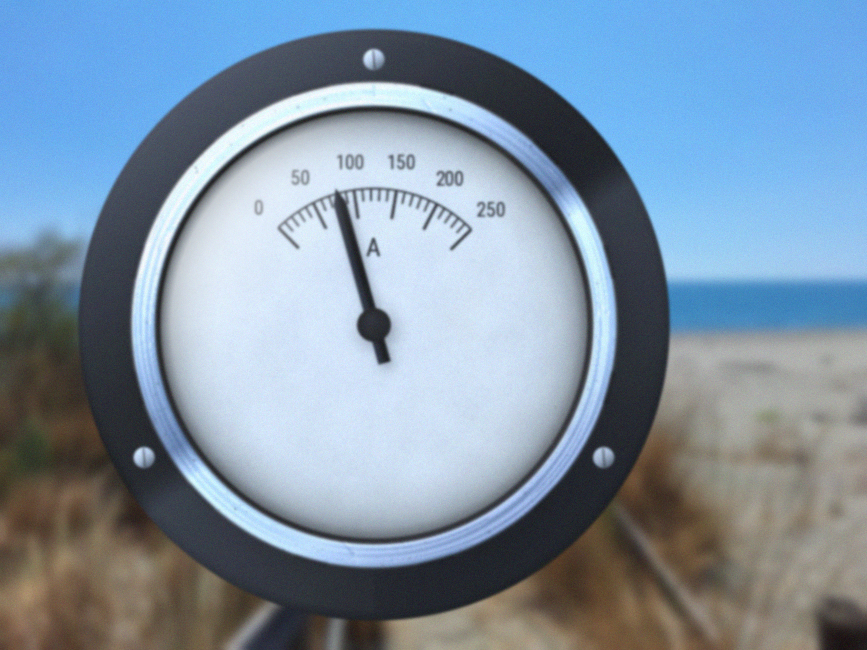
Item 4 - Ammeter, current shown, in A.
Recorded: 80 A
